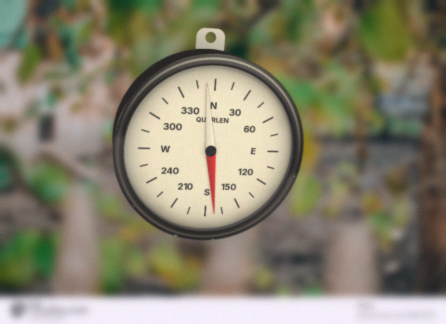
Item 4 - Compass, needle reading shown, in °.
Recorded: 172.5 °
